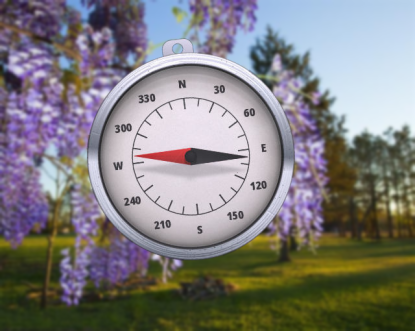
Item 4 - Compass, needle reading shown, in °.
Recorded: 277.5 °
